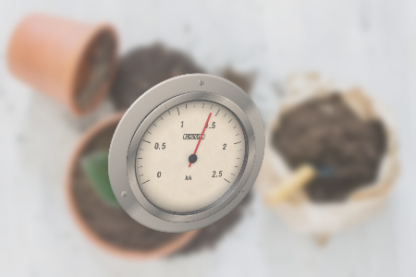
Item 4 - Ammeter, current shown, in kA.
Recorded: 1.4 kA
